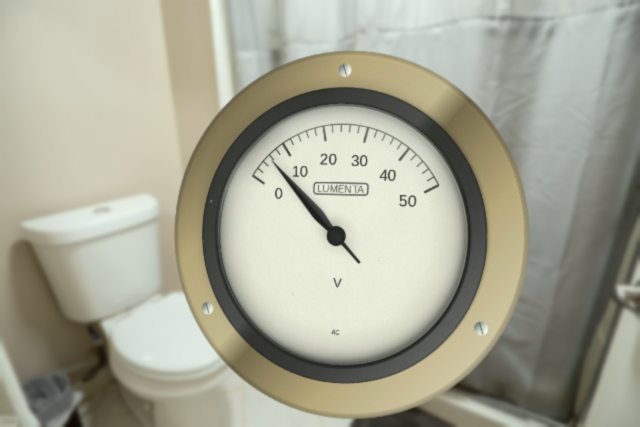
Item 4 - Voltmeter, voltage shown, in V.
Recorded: 6 V
